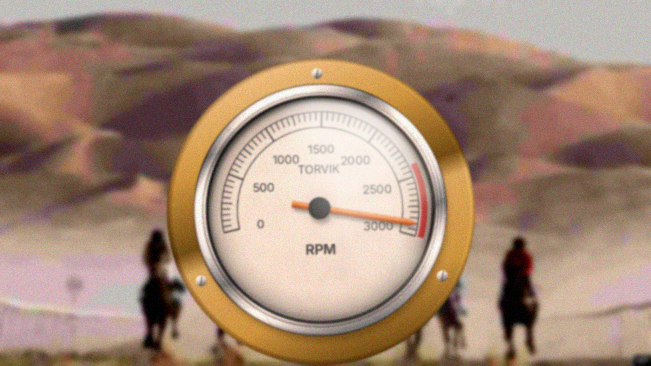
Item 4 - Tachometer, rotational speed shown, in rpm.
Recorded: 2900 rpm
